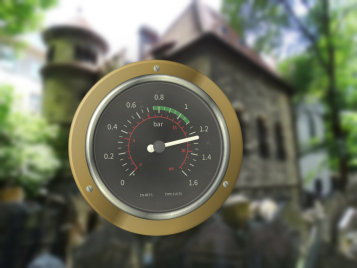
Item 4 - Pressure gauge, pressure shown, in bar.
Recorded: 1.25 bar
